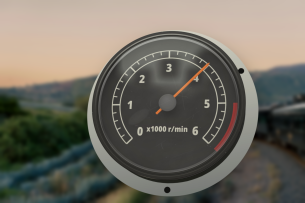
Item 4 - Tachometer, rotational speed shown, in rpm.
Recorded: 4000 rpm
